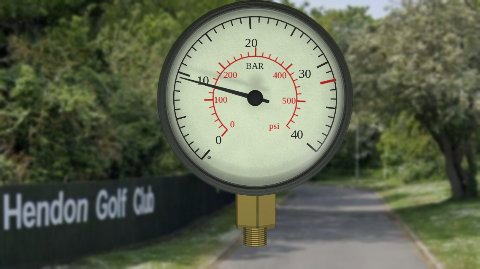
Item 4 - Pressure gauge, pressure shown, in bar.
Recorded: 9.5 bar
